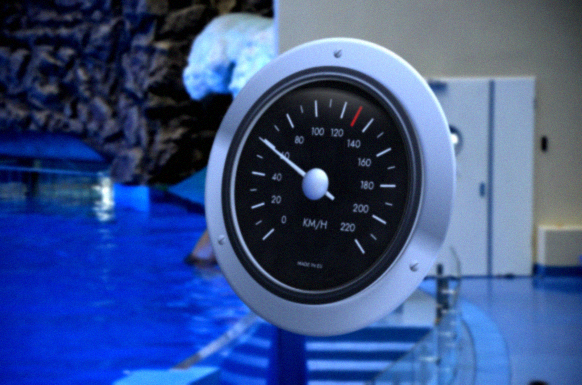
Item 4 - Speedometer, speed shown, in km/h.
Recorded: 60 km/h
